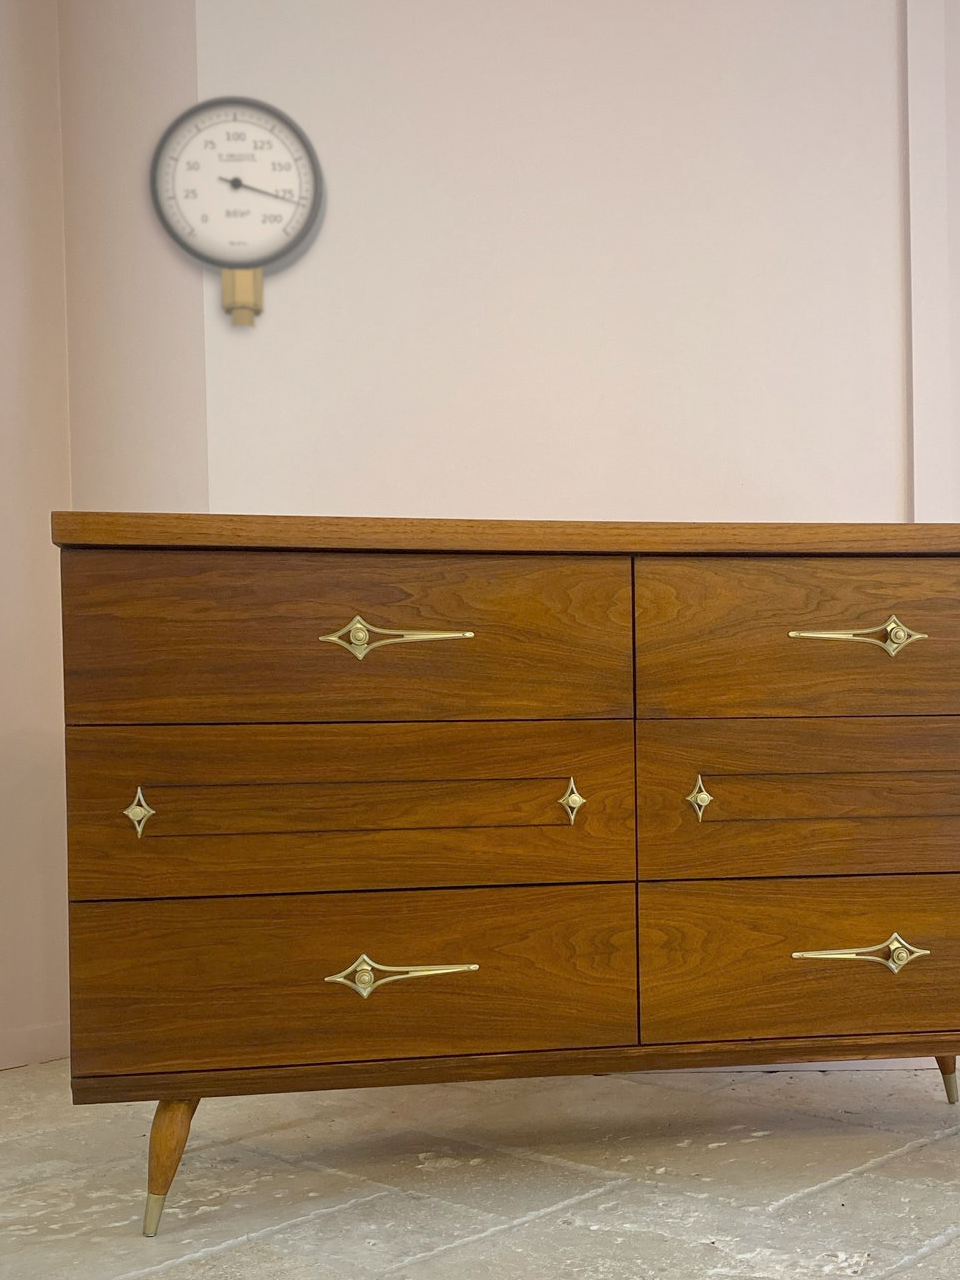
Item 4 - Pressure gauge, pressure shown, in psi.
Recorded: 180 psi
